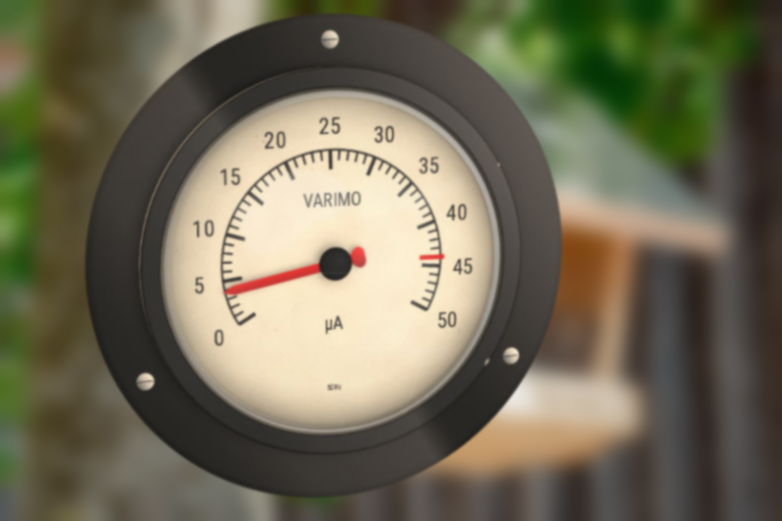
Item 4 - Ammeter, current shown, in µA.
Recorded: 4 µA
